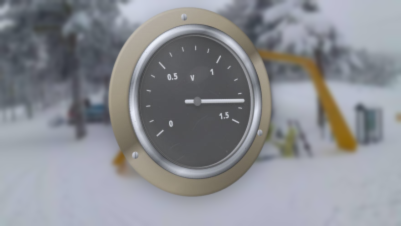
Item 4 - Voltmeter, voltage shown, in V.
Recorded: 1.35 V
